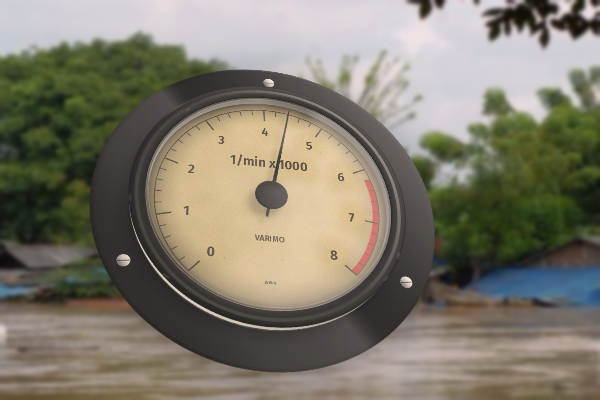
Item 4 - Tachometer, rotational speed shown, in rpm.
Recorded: 4400 rpm
